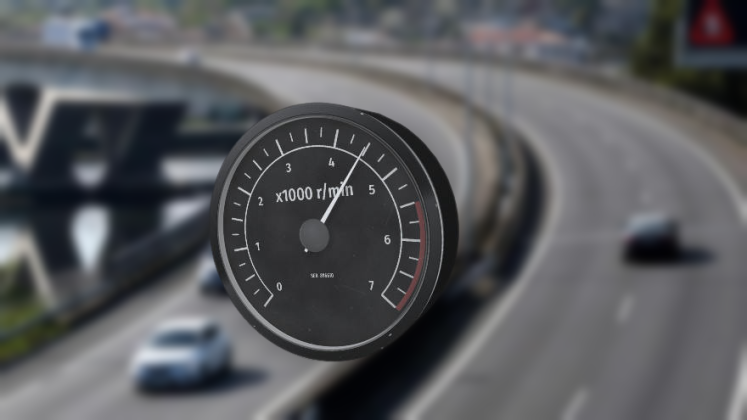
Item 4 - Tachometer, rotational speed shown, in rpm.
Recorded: 4500 rpm
